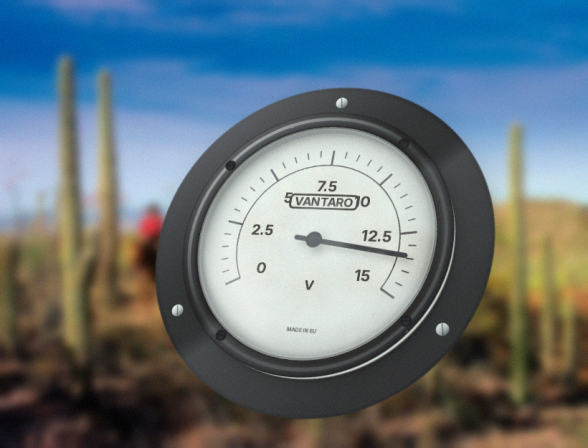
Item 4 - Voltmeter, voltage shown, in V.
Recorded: 13.5 V
